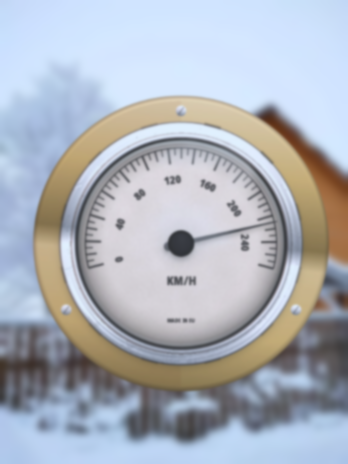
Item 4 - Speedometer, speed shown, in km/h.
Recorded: 225 km/h
